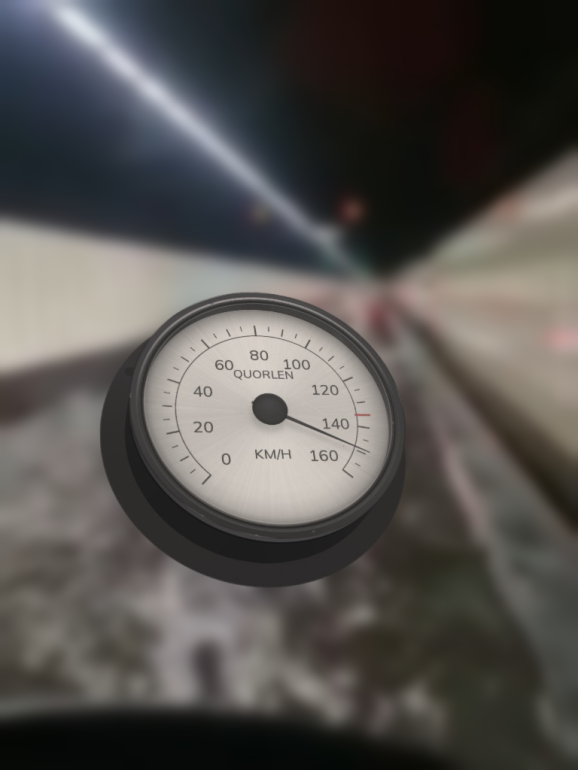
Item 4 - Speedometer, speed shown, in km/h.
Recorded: 150 km/h
